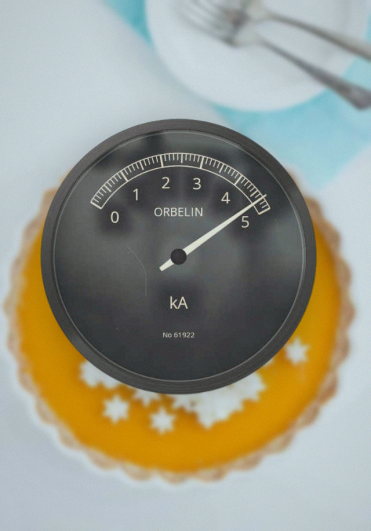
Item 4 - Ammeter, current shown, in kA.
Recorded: 4.7 kA
